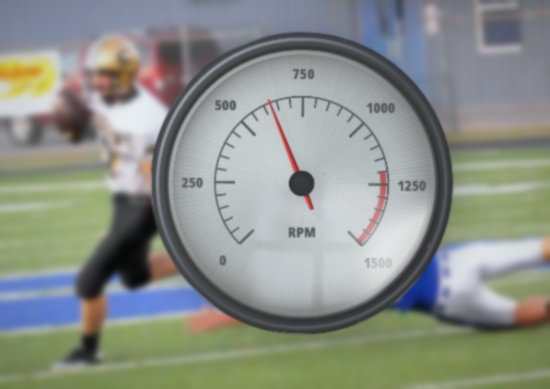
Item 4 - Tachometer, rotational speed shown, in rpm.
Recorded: 625 rpm
